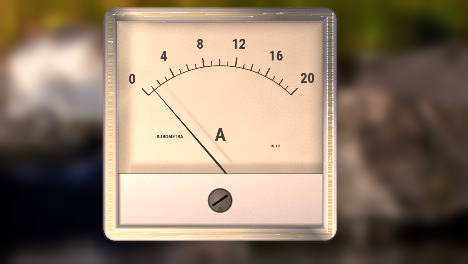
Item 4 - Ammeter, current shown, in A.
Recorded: 1 A
